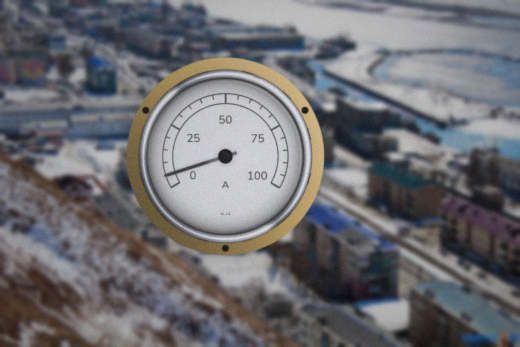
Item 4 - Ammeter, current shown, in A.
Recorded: 5 A
